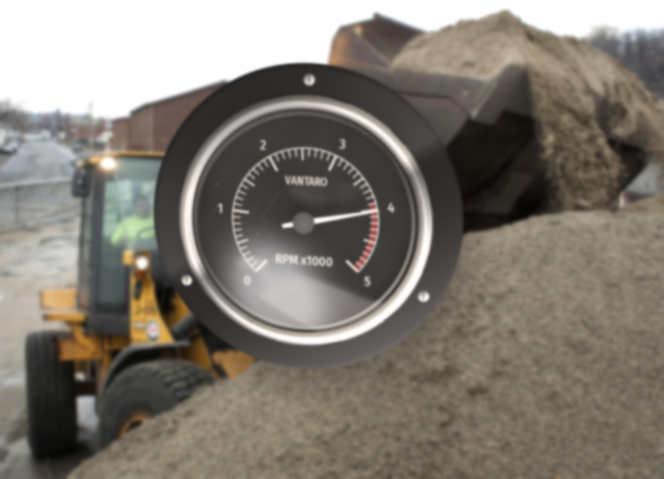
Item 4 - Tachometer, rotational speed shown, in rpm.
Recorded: 4000 rpm
